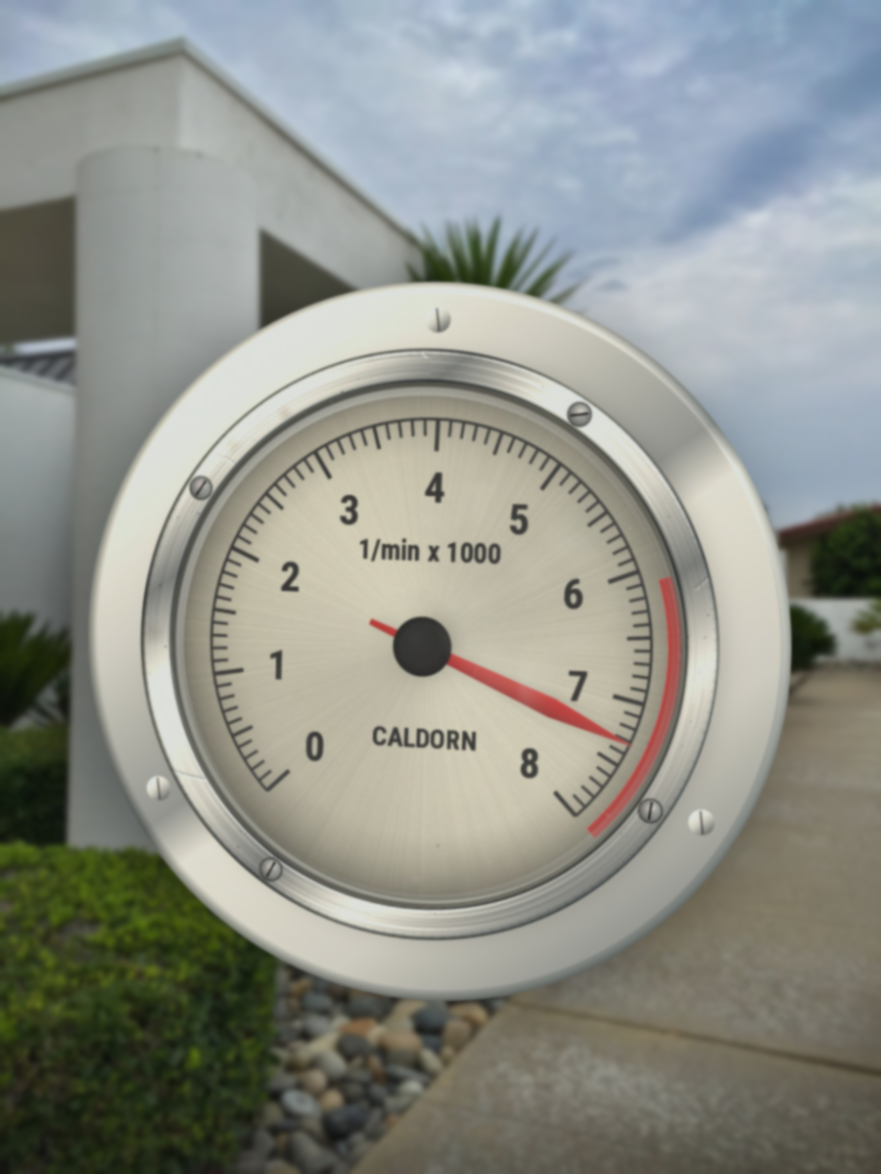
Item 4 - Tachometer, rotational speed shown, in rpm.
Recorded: 7300 rpm
